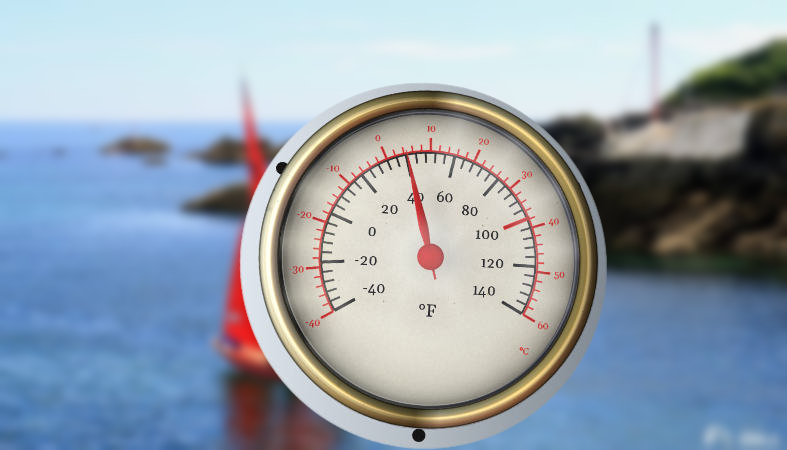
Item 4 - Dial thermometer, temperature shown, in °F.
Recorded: 40 °F
